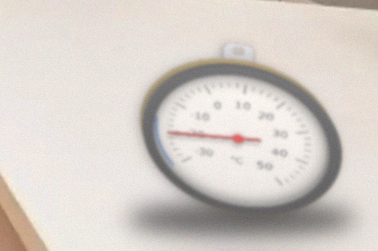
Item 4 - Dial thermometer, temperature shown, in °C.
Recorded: -20 °C
